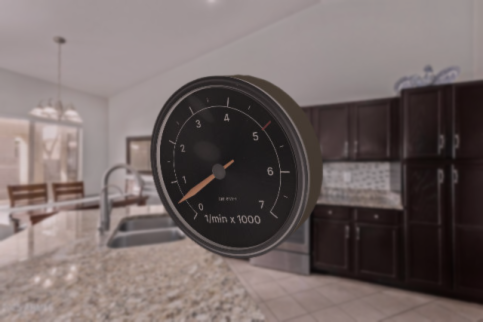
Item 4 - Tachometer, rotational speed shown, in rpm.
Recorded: 500 rpm
